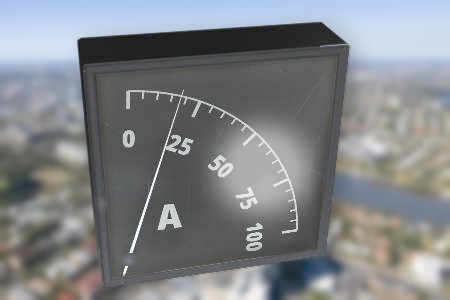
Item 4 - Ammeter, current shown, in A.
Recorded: 17.5 A
